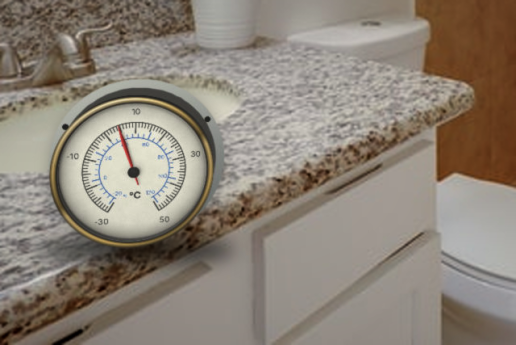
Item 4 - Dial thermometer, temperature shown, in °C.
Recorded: 5 °C
